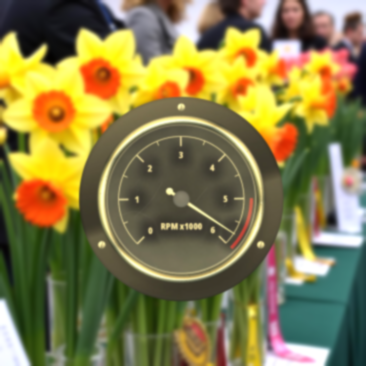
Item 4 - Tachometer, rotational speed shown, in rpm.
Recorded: 5750 rpm
